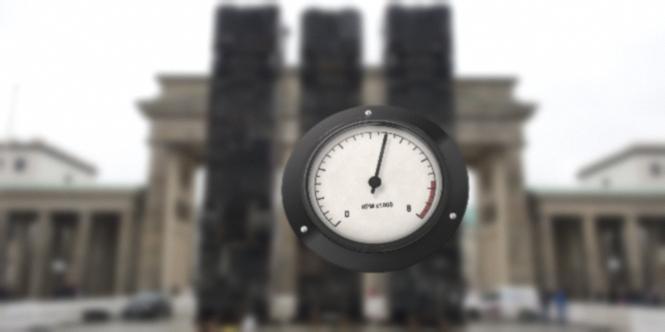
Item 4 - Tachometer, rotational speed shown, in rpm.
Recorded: 4500 rpm
